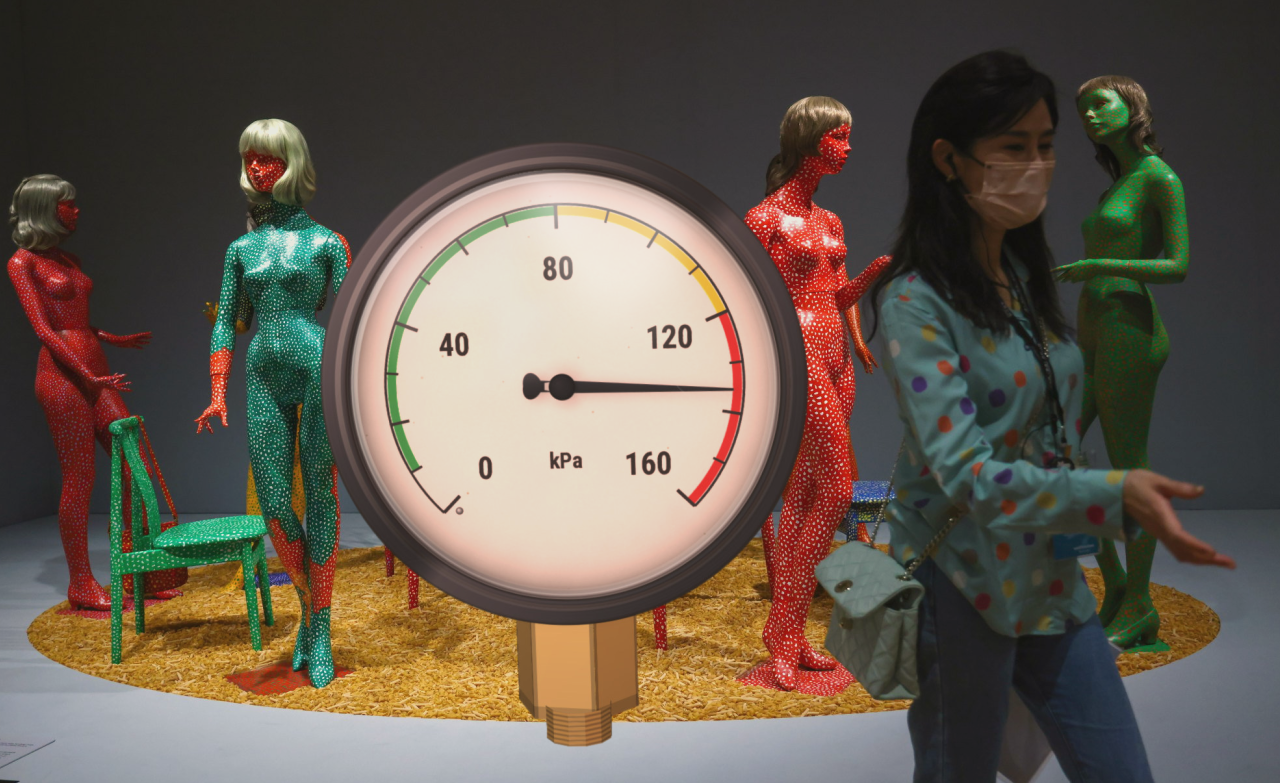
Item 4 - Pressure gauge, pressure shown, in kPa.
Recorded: 135 kPa
